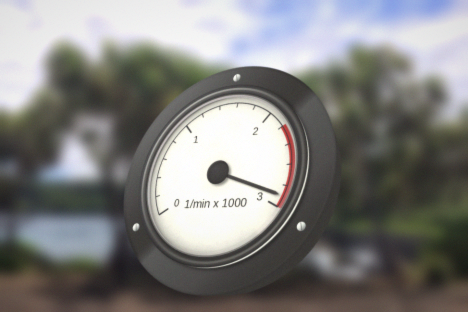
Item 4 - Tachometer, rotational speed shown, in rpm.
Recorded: 2900 rpm
